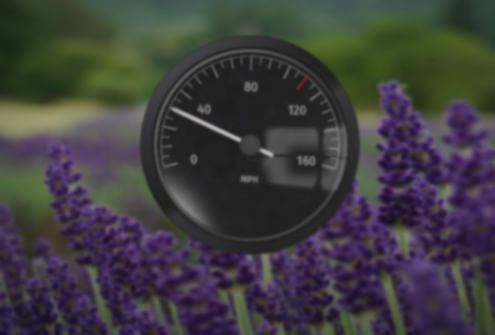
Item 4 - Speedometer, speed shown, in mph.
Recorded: 30 mph
